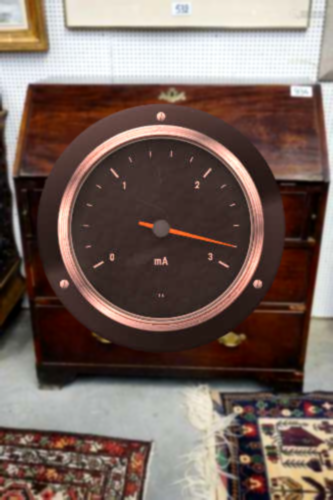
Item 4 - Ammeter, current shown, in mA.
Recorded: 2.8 mA
